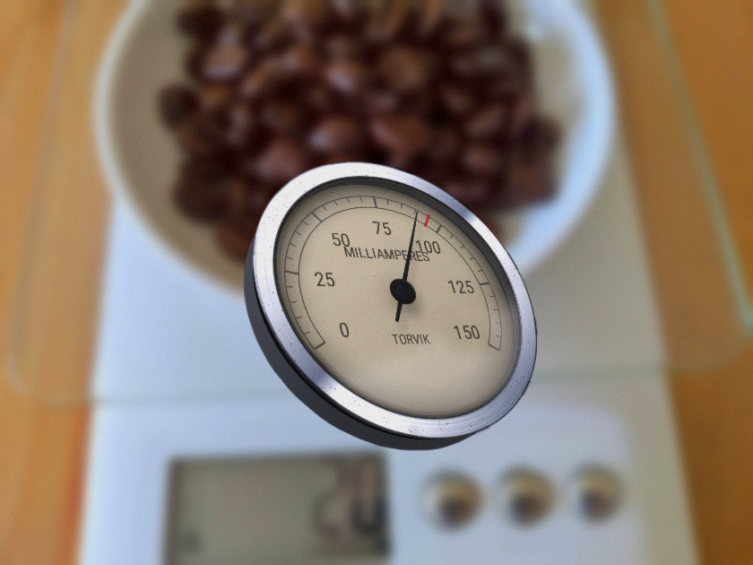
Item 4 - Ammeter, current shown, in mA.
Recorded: 90 mA
